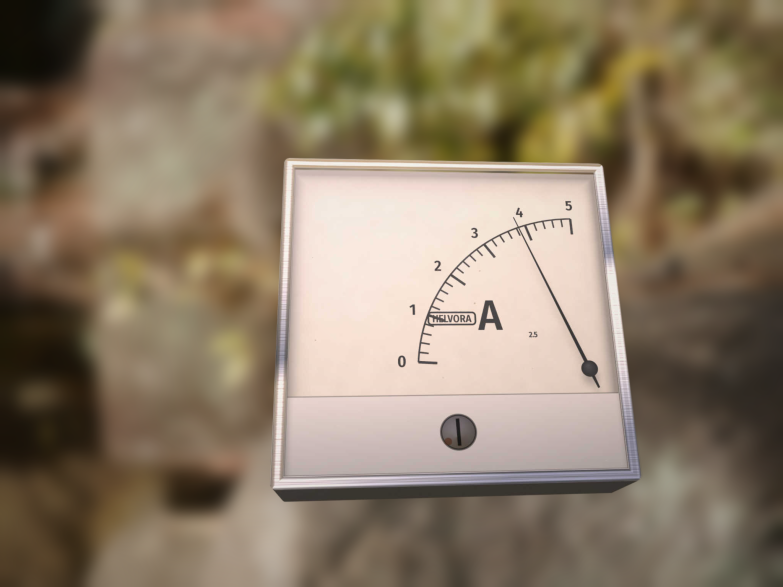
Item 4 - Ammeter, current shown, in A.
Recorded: 3.8 A
